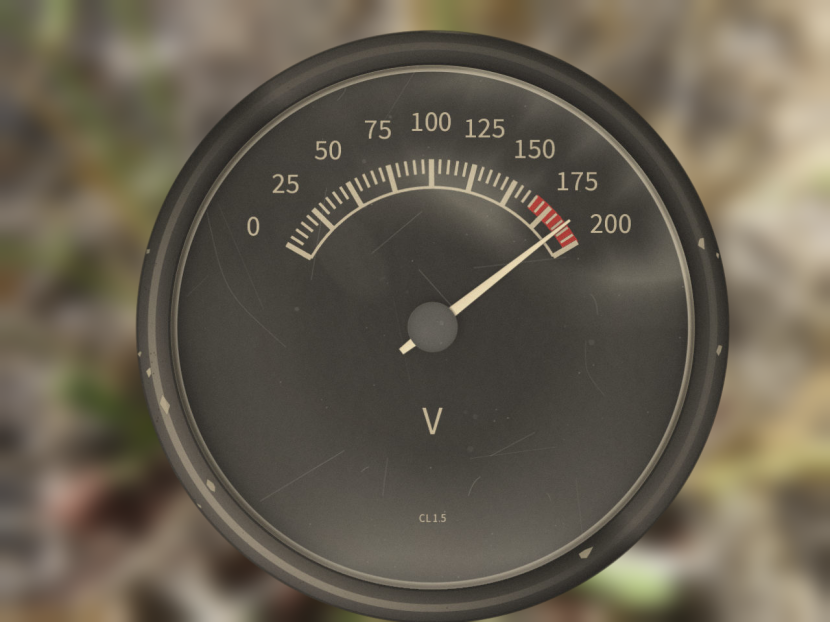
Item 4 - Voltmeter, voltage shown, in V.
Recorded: 187.5 V
